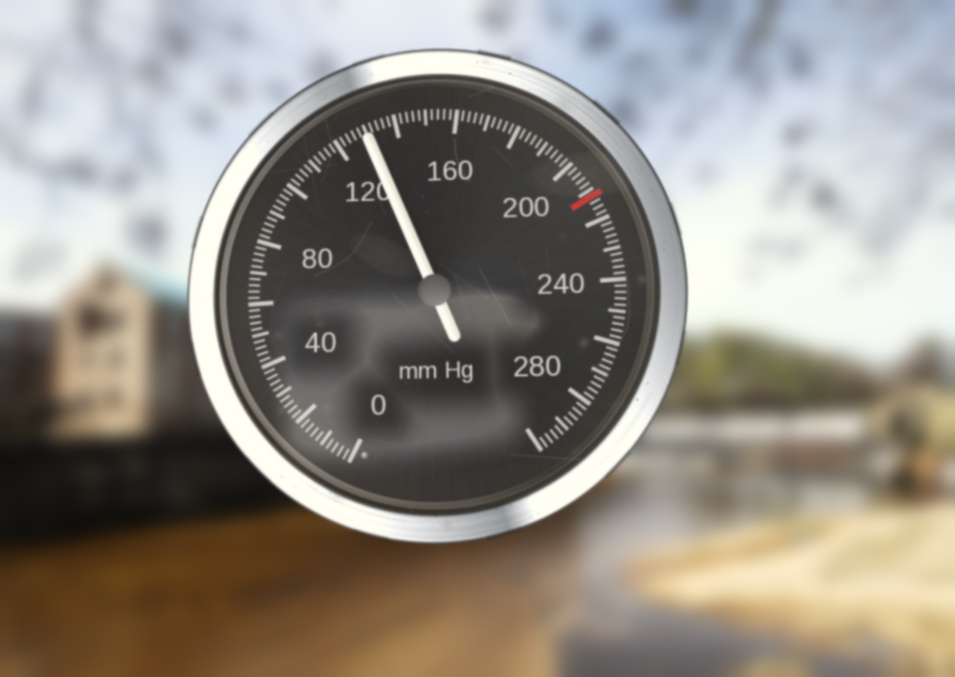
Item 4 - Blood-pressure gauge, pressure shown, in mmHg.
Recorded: 130 mmHg
